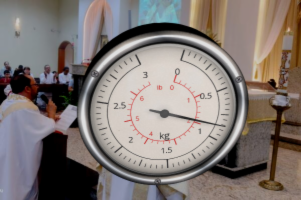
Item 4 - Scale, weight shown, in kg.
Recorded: 0.85 kg
